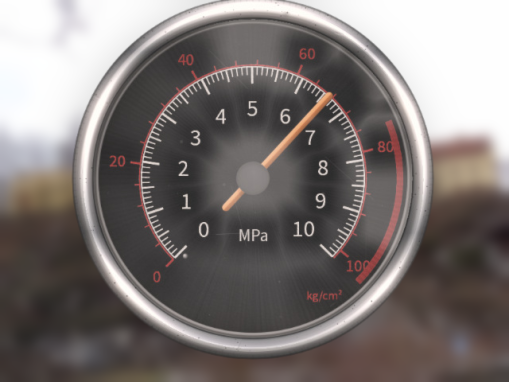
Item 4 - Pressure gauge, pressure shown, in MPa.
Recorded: 6.6 MPa
